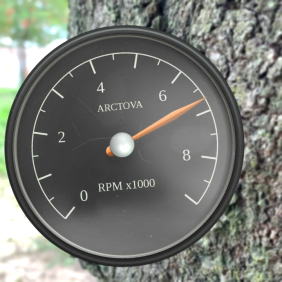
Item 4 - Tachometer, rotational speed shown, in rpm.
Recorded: 6750 rpm
